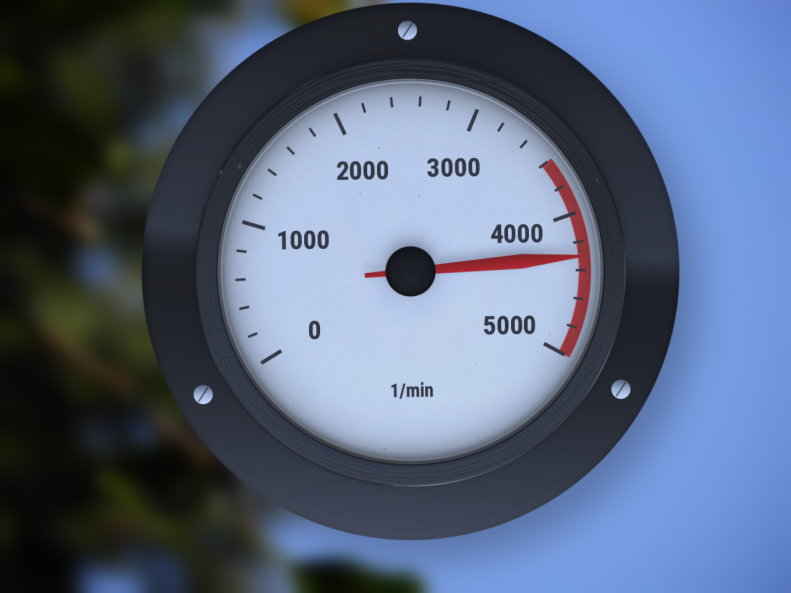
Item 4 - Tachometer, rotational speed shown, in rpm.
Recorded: 4300 rpm
